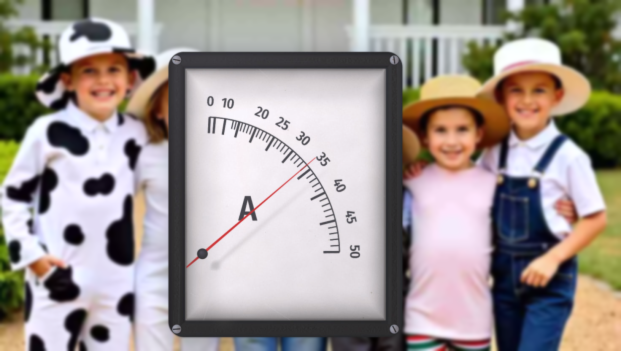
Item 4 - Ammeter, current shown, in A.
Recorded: 34 A
